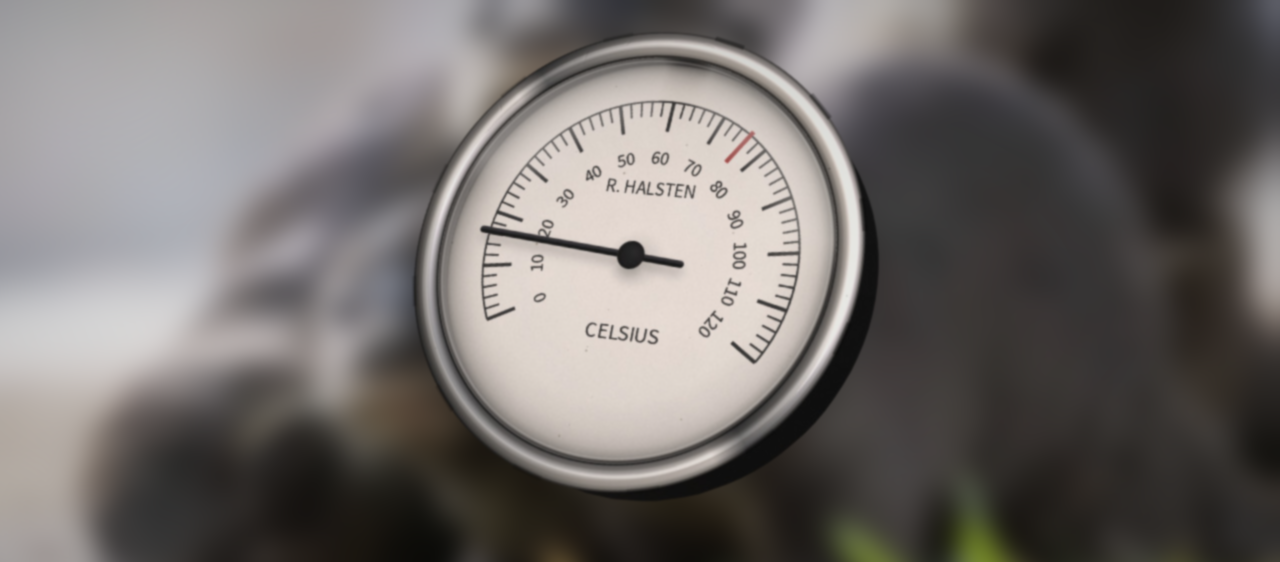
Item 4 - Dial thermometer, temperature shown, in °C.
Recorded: 16 °C
